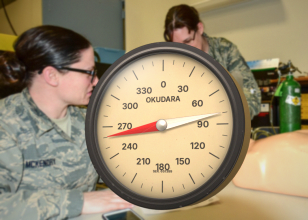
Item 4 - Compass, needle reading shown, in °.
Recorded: 260 °
